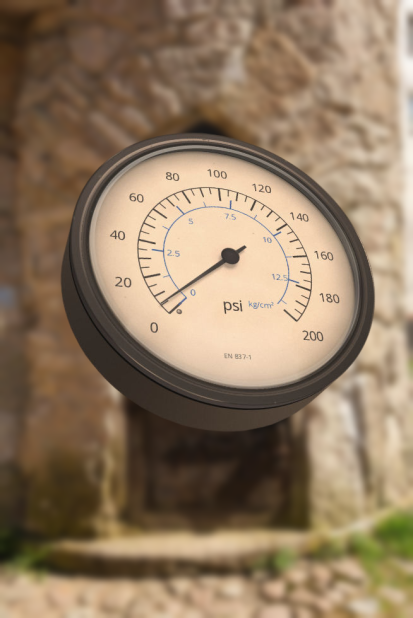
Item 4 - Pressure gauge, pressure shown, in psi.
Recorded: 5 psi
